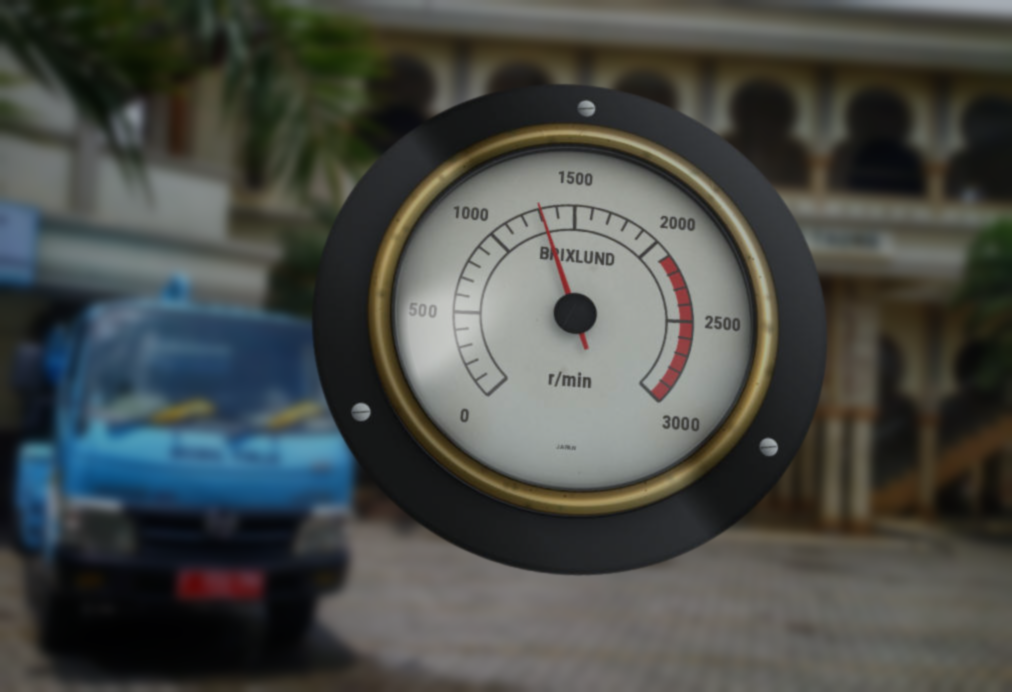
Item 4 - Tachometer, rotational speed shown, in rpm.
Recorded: 1300 rpm
